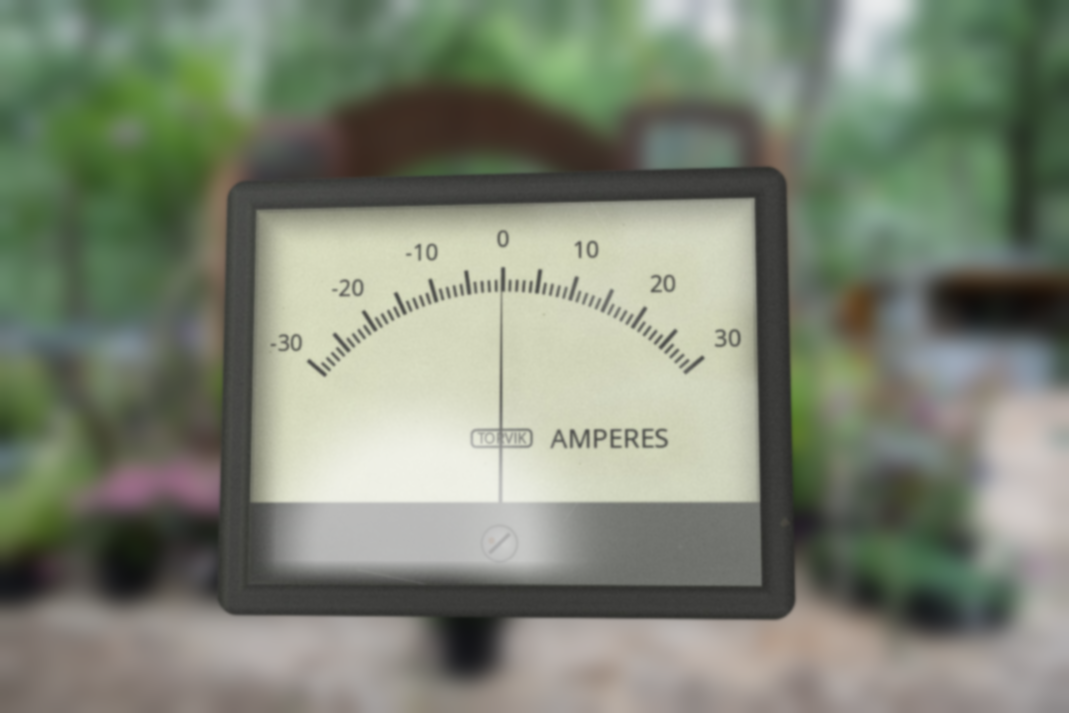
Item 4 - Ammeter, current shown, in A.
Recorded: 0 A
